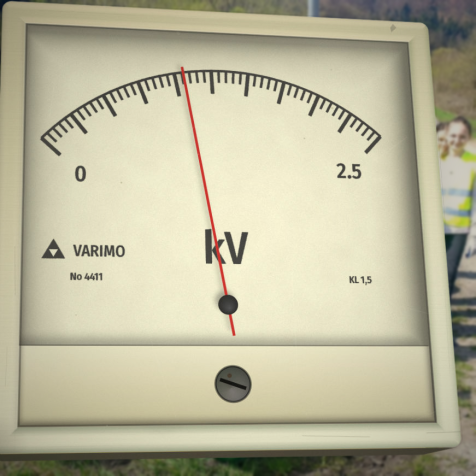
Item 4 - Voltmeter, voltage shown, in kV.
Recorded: 1.05 kV
